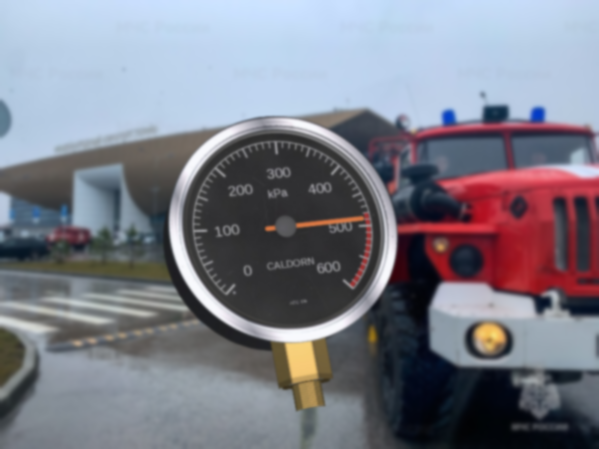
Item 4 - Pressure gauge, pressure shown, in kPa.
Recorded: 490 kPa
